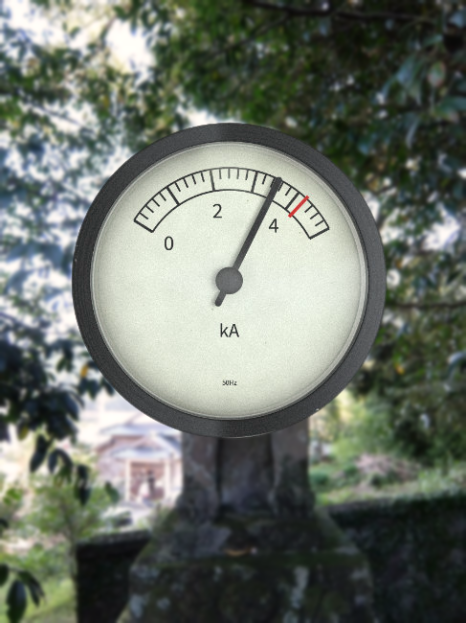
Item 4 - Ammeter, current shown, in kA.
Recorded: 3.5 kA
